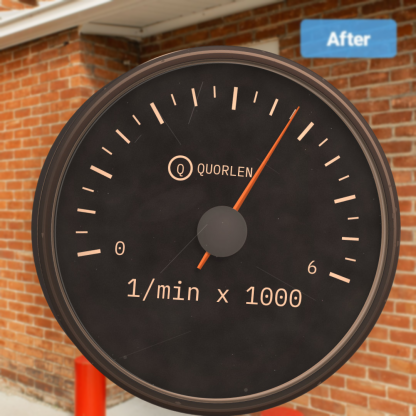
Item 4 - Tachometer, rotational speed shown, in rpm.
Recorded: 3750 rpm
